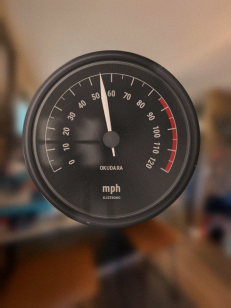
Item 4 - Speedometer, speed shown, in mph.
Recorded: 55 mph
